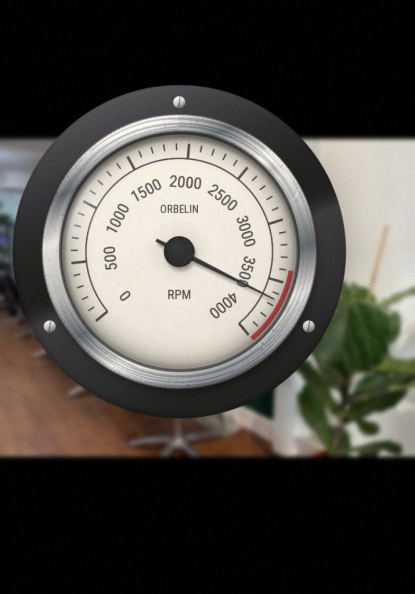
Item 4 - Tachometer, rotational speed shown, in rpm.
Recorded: 3650 rpm
